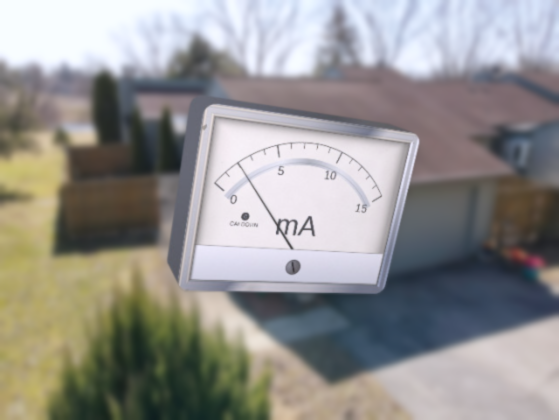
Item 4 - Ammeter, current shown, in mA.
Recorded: 2 mA
